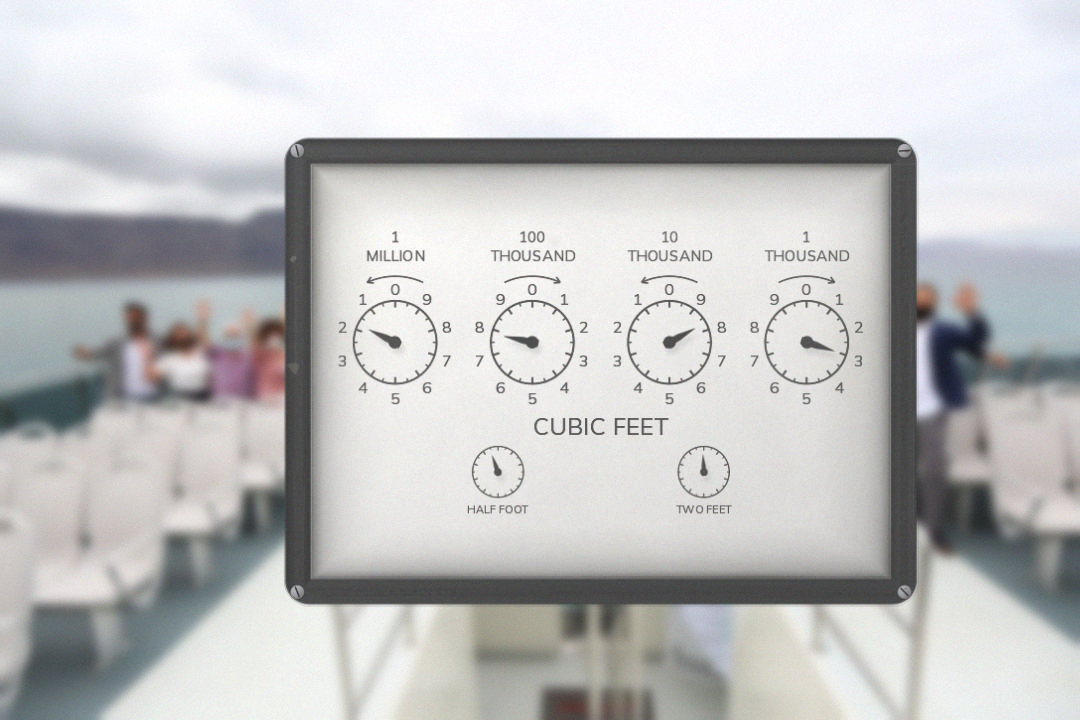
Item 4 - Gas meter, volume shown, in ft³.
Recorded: 178300 ft³
